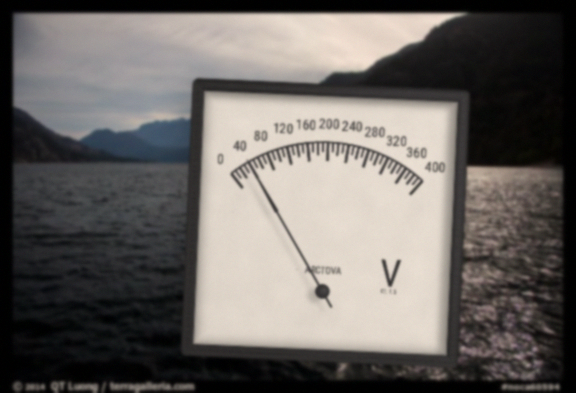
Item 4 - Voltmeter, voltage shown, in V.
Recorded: 40 V
